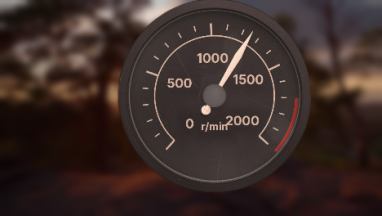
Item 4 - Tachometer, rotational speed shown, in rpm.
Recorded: 1250 rpm
